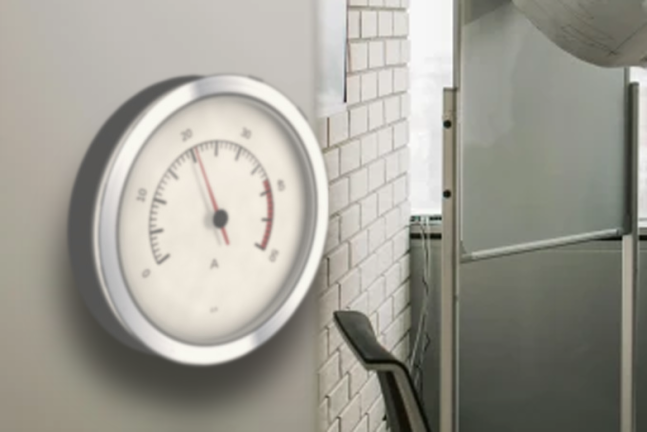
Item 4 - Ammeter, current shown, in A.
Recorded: 20 A
